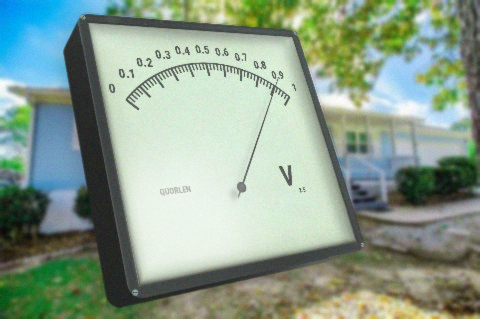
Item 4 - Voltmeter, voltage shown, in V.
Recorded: 0.9 V
